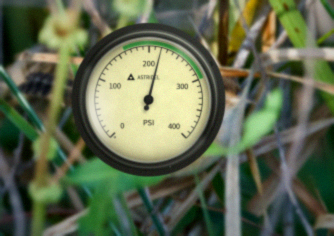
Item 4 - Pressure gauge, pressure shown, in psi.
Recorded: 220 psi
